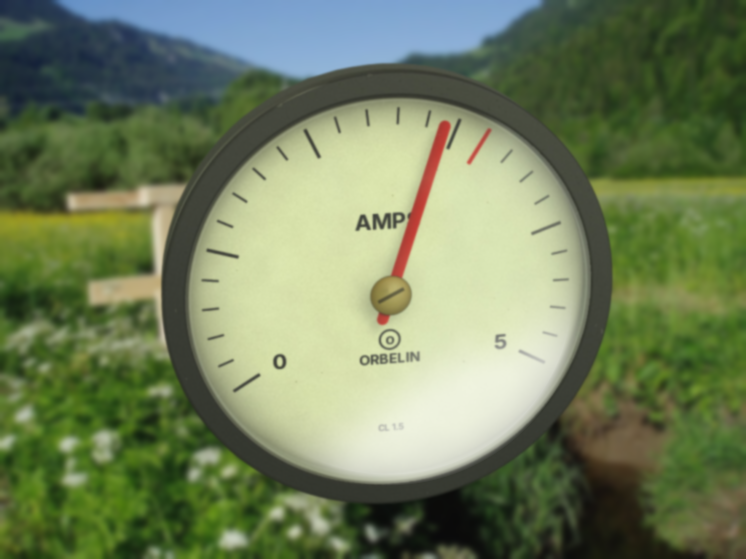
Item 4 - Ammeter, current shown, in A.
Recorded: 2.9 A
